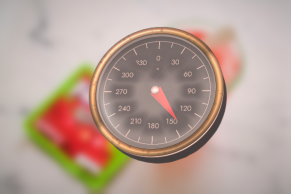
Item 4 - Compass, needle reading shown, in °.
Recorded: 142.5 °
